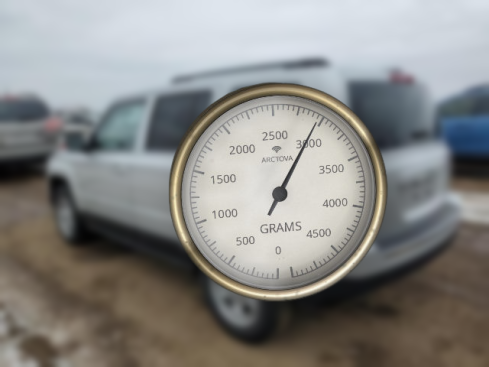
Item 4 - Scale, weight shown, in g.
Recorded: 2950 g
